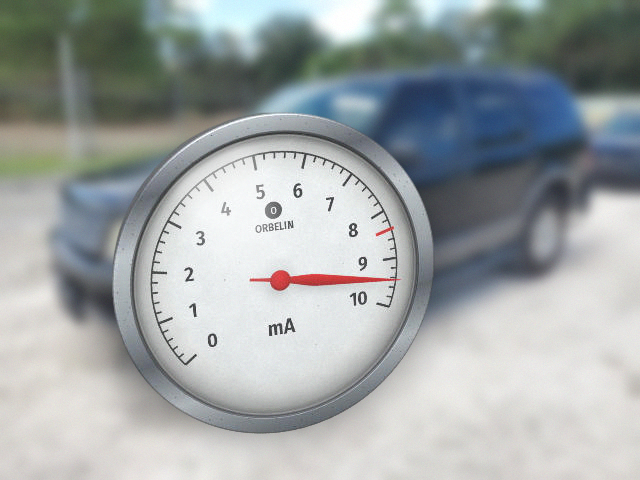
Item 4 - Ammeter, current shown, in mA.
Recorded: 9.4 mA
